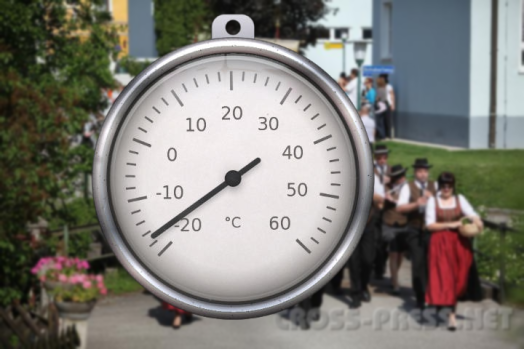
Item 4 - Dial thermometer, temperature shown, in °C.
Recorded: -17 °C
